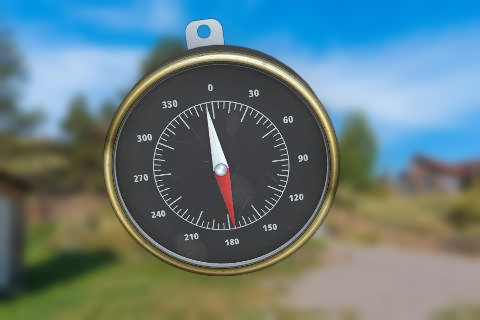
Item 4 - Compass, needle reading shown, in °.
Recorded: 175 °
